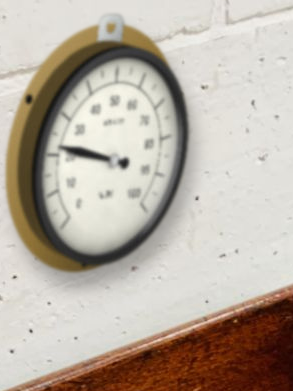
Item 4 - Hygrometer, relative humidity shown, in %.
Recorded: 22.5 %
